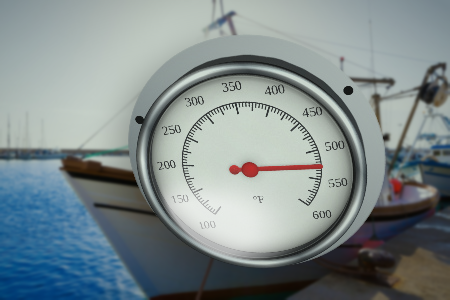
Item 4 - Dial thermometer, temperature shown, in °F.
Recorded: 525 °F
